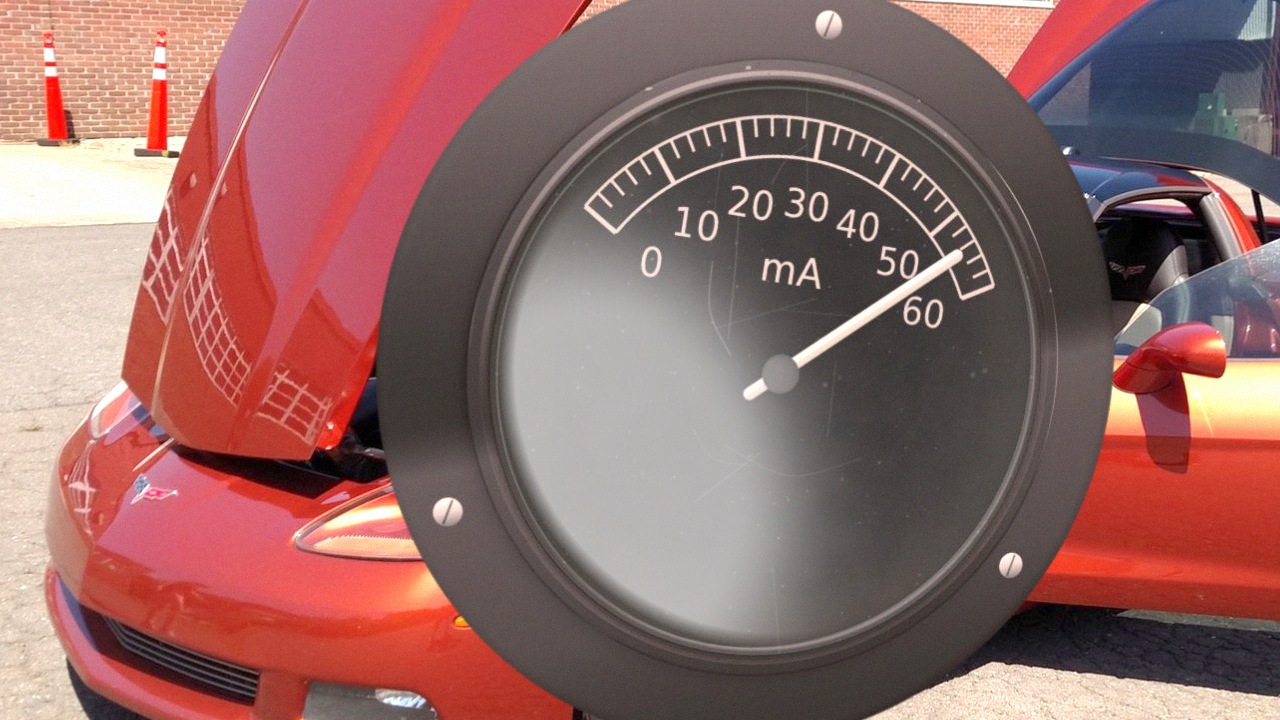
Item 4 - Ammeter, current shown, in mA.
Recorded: 54 mA
